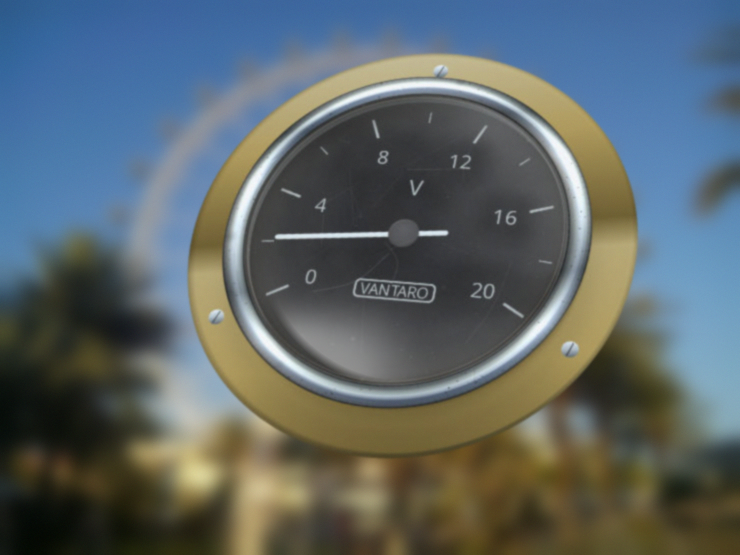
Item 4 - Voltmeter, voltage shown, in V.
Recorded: 2 V
